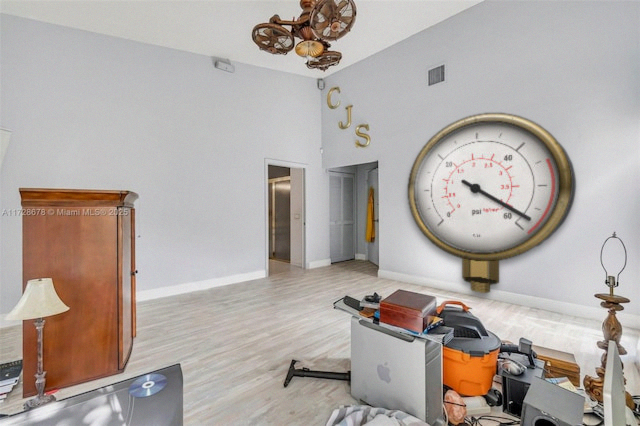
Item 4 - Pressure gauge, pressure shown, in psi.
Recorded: 57.5 psi
